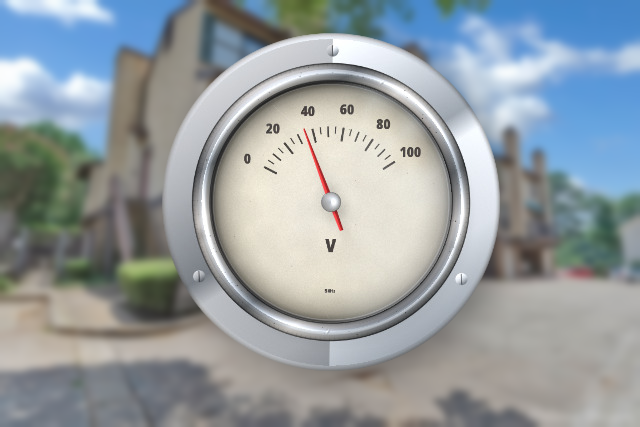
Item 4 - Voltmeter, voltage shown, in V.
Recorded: 35 V
